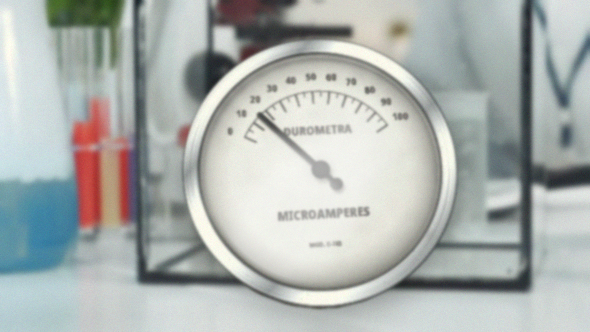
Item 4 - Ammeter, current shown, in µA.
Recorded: 15 µA
